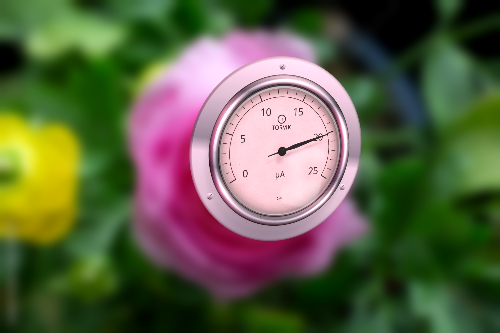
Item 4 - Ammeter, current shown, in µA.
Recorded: 20 µA
